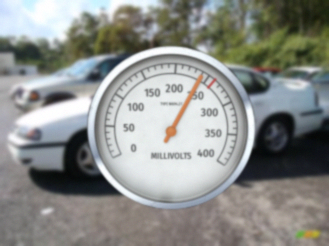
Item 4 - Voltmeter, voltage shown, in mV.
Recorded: 240 mV
